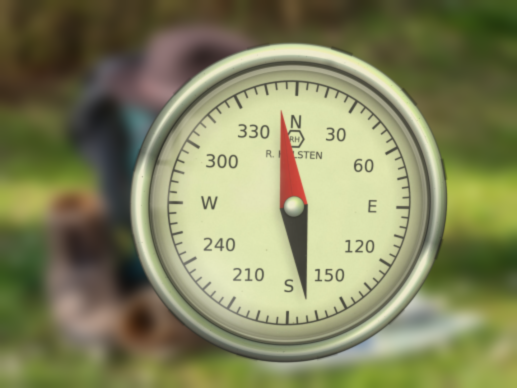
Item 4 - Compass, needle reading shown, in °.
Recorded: 350 °
